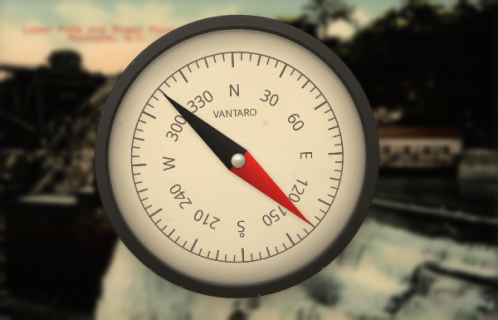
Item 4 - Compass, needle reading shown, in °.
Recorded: 135 °
